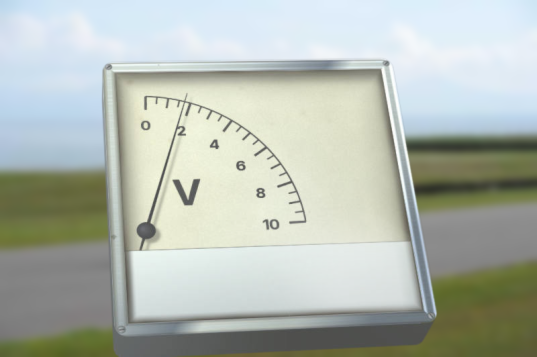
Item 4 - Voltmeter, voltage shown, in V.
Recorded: 1.75 V
